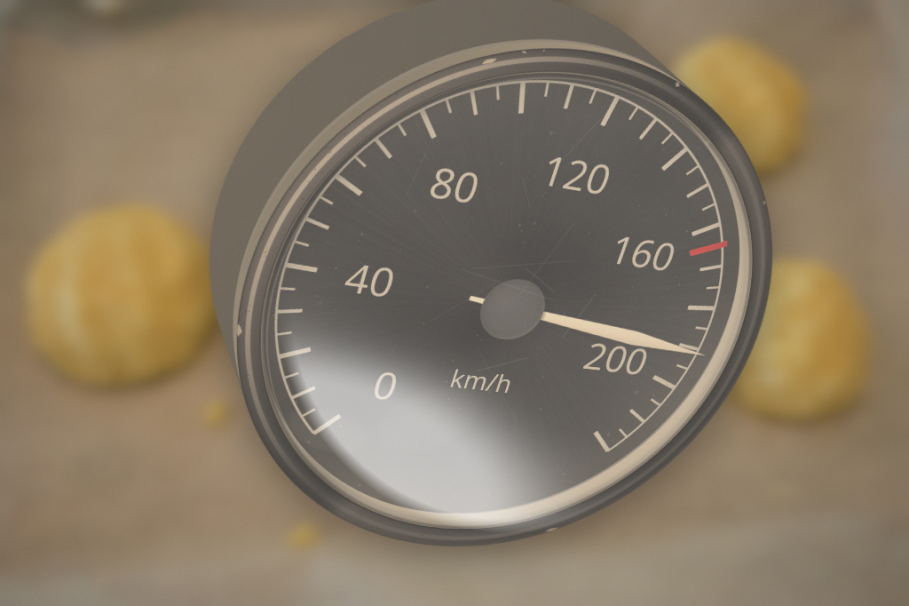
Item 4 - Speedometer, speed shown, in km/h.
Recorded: 190 km/h
